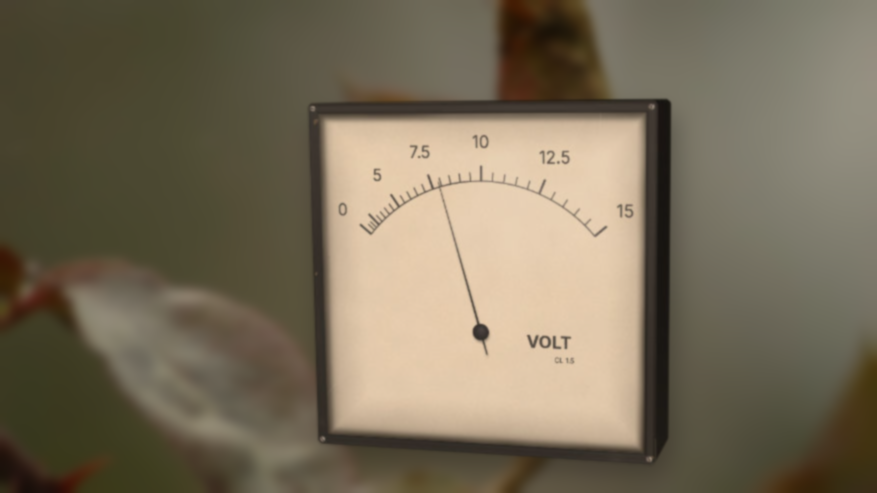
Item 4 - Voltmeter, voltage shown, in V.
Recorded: 8 V
